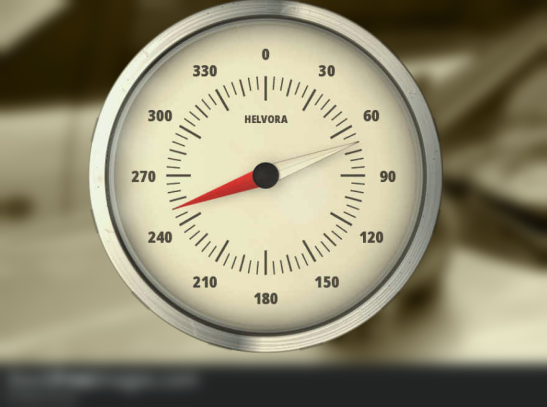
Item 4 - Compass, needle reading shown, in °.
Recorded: 250 °
